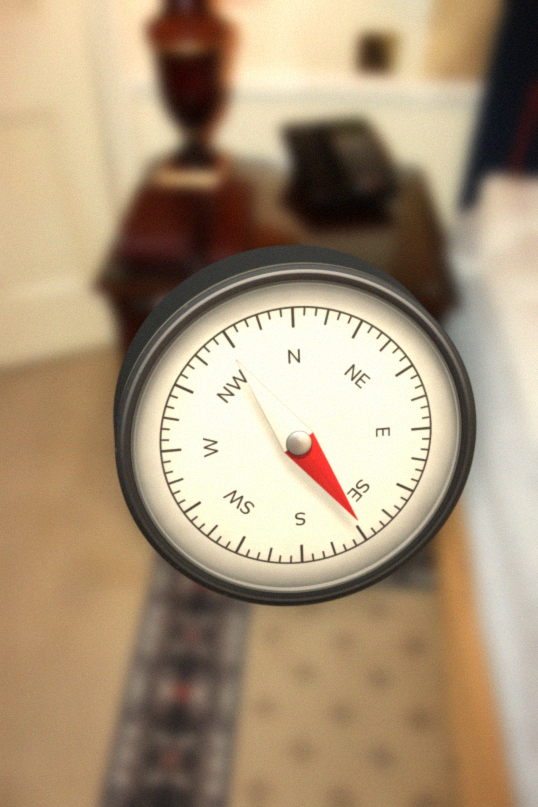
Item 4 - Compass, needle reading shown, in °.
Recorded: 147.5 °
